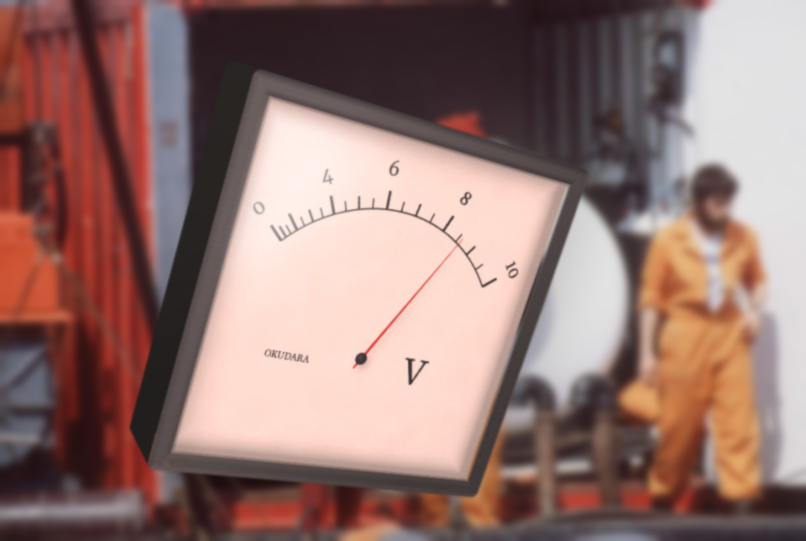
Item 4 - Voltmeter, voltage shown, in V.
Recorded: 8.5 V
